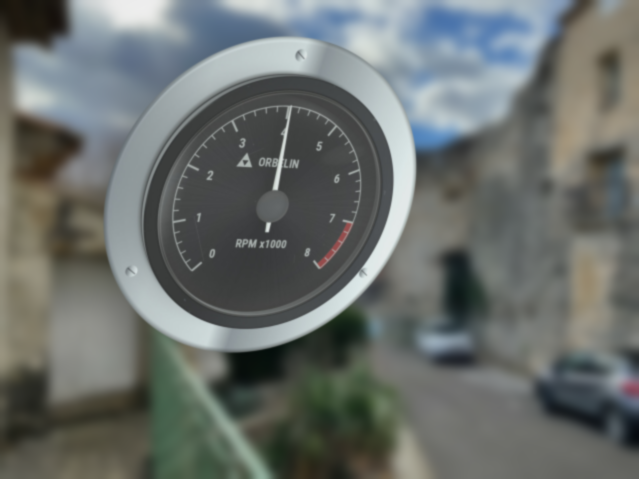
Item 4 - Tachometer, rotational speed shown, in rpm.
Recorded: 4000 rpm
